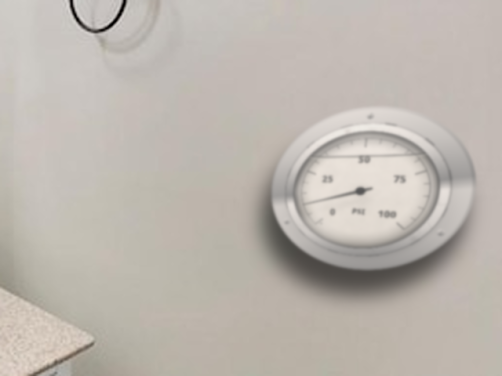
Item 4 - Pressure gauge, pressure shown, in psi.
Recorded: 10 psi
